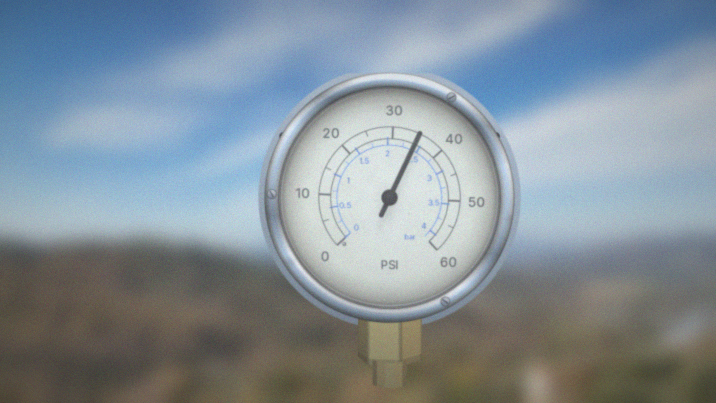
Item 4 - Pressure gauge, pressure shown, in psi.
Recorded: 35 psi
